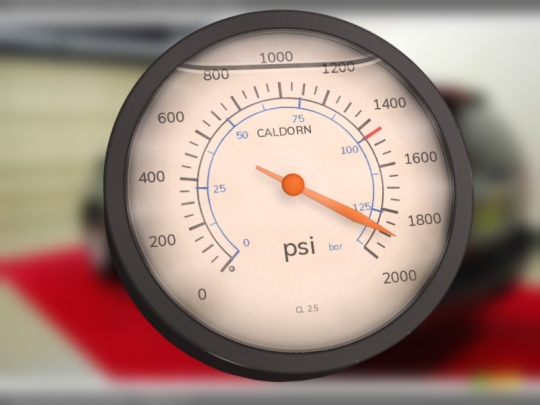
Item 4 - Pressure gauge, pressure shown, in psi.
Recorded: 1900 psi
